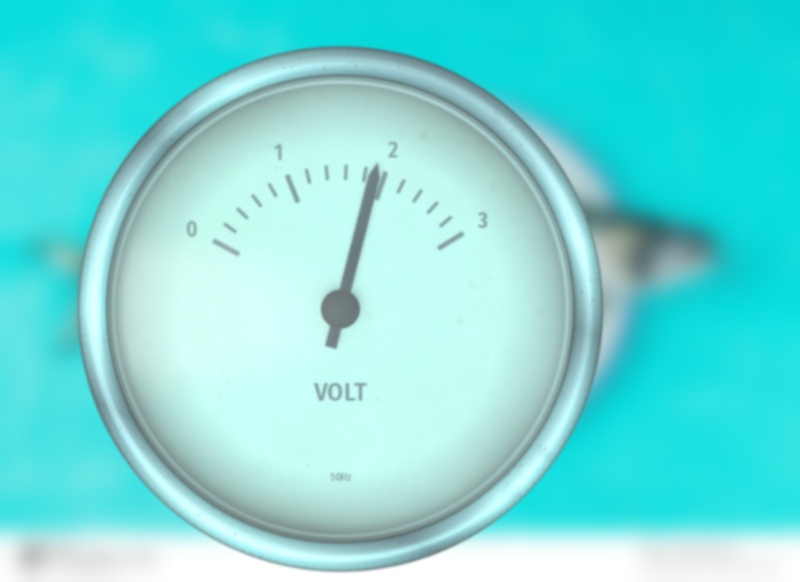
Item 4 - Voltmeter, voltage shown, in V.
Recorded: 1.9 V
